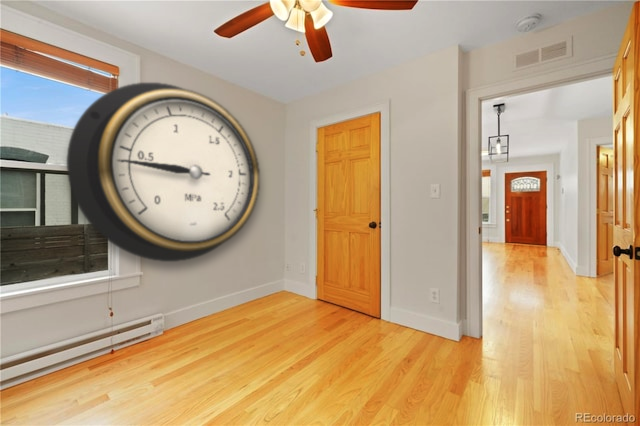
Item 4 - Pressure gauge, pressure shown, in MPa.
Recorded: 0.4 MPa
